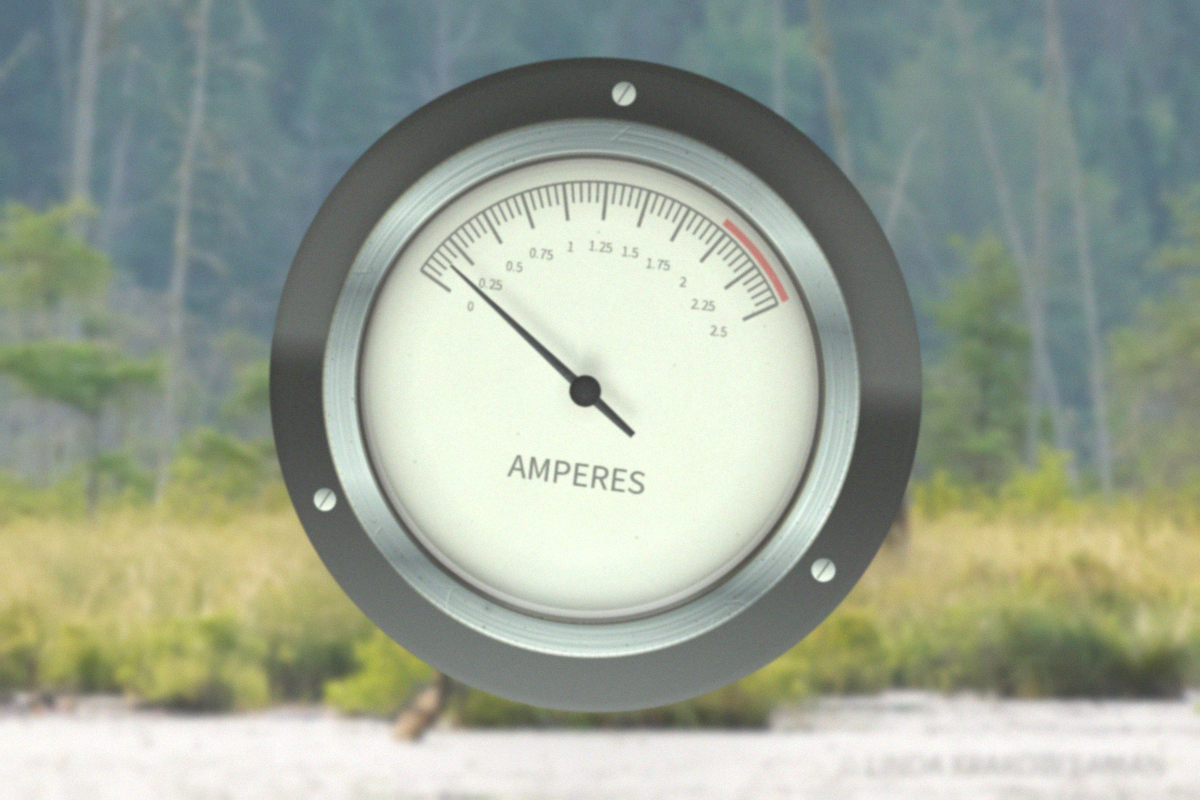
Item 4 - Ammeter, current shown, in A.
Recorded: 0.15 A
